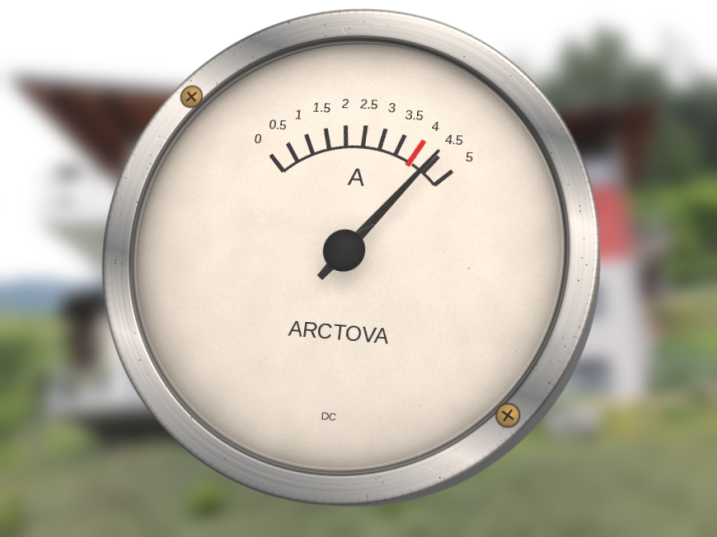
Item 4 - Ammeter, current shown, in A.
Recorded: 4.5 A
